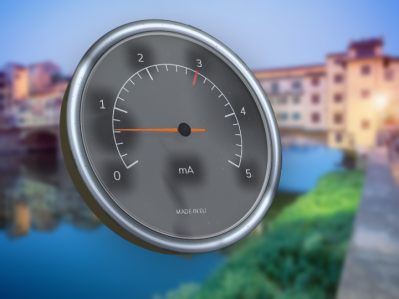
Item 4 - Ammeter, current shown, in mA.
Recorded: 0.6 mA
